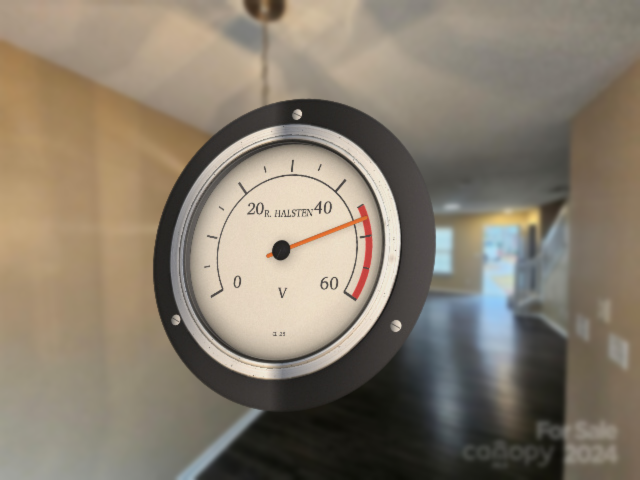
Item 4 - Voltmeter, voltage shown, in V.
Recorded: 47.5 V
